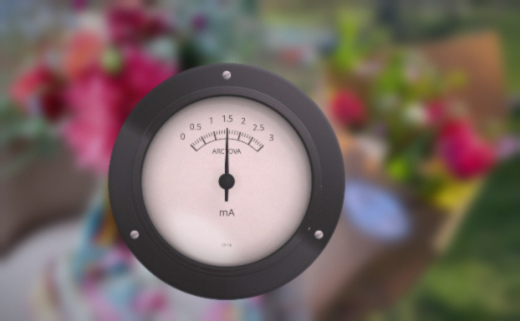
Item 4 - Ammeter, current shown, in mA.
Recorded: 1.5 mA
